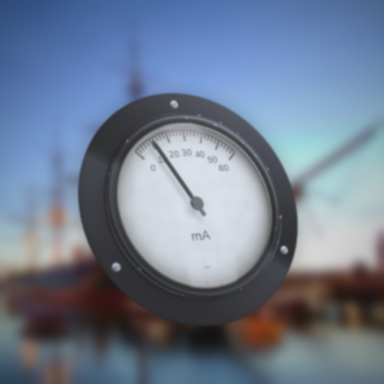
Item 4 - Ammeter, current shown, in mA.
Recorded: 10 mA
